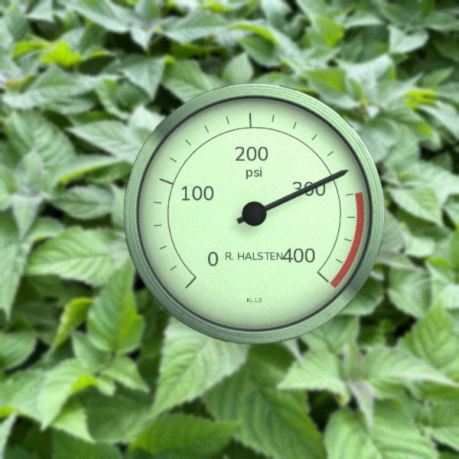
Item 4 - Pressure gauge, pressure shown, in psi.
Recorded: 300 psi
